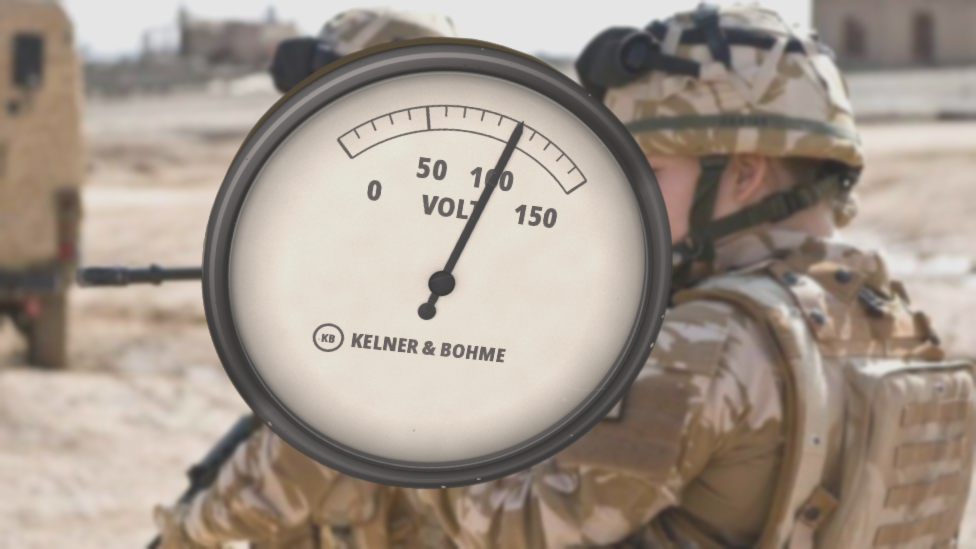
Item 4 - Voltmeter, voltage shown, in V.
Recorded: 100 V
